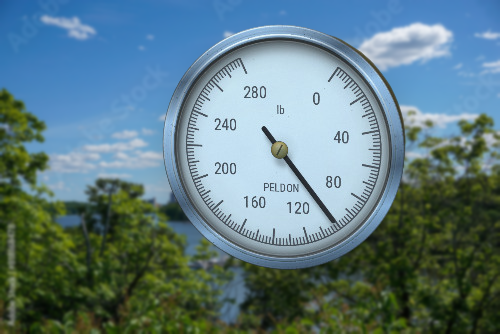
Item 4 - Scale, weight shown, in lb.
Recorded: 100 lb
